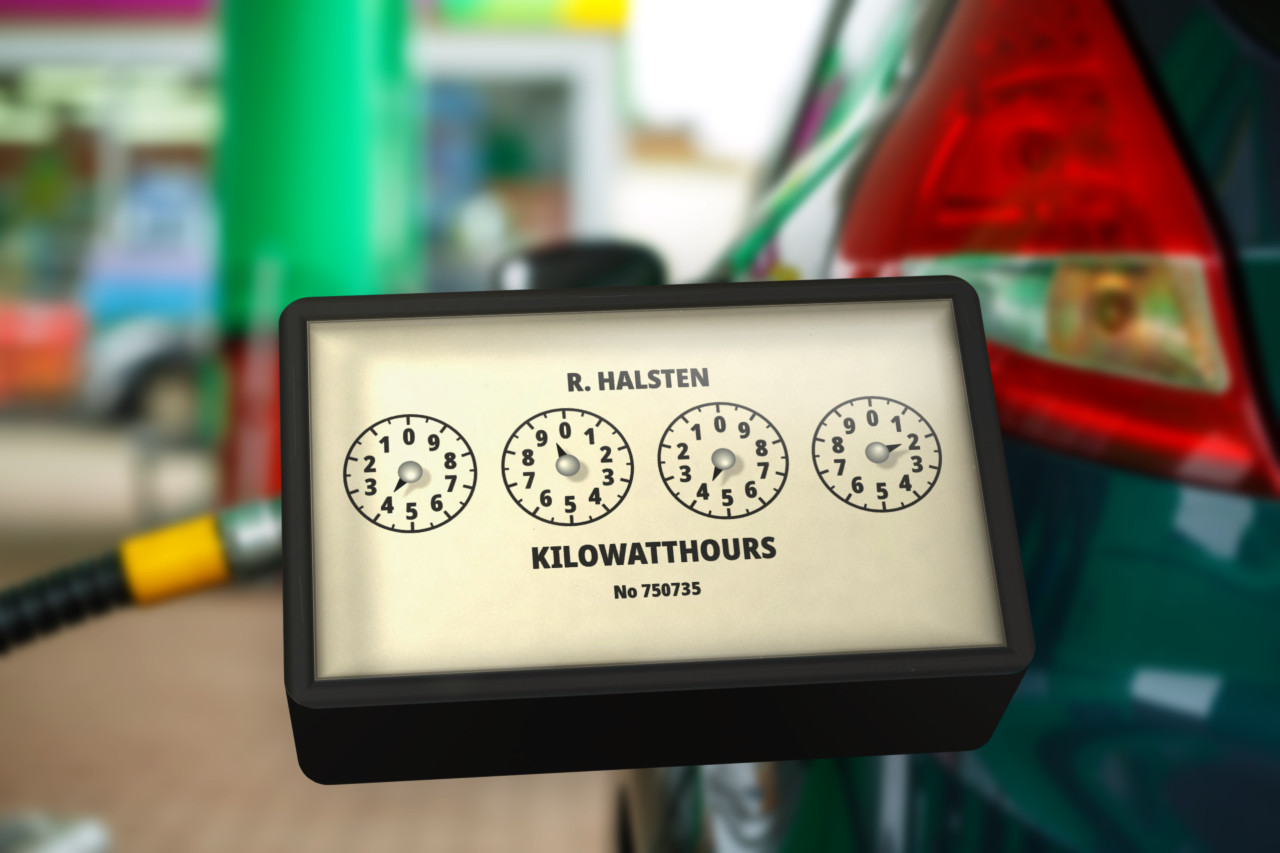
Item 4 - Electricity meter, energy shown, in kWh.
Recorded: 3942 kWh
